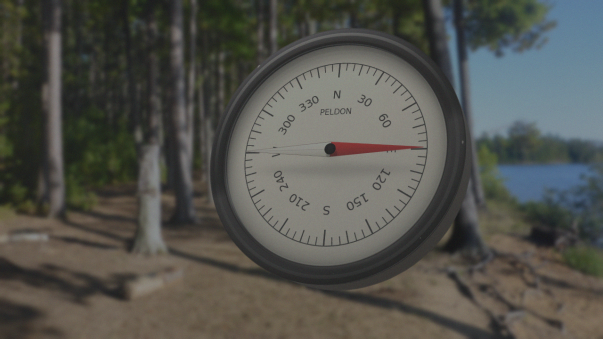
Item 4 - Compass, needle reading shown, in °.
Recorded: 90 °
